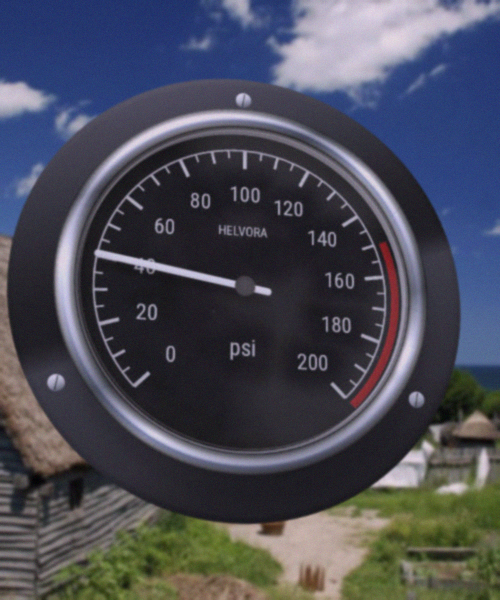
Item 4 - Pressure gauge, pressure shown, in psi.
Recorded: 40 psi
